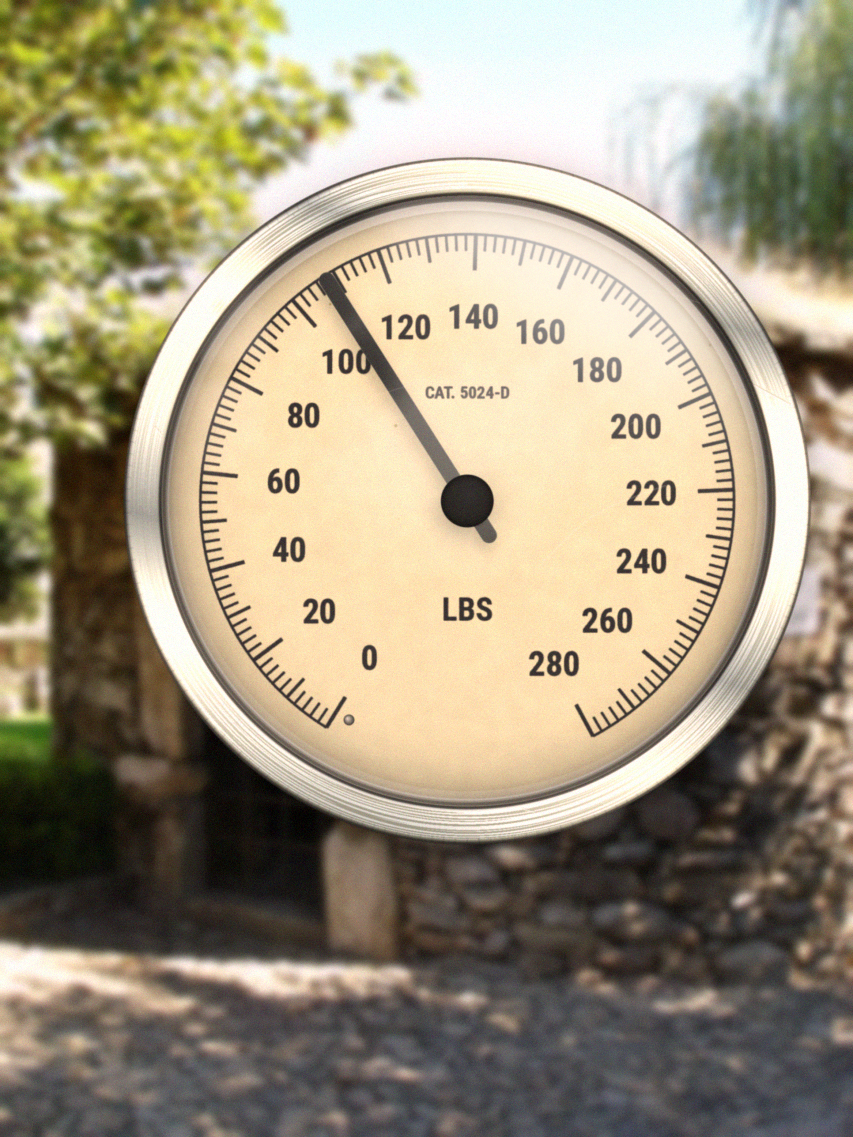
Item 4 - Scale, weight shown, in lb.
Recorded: 108 lb
